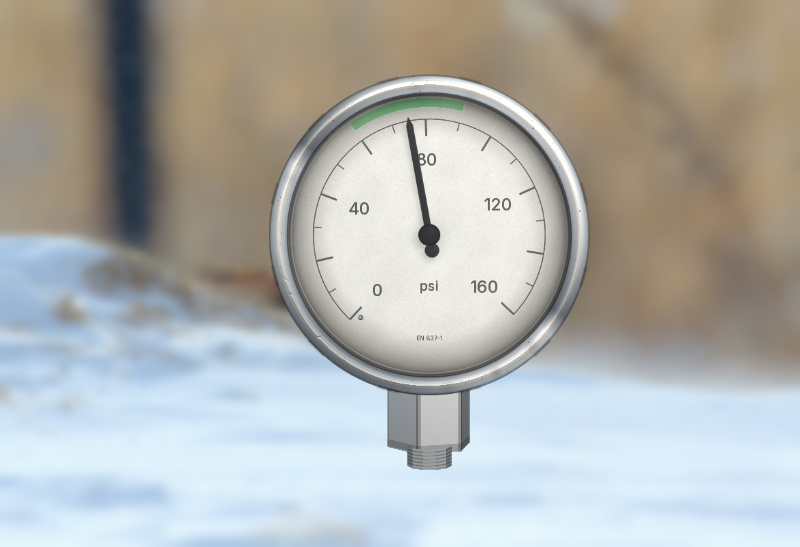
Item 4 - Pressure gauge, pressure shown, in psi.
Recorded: 75 psi
